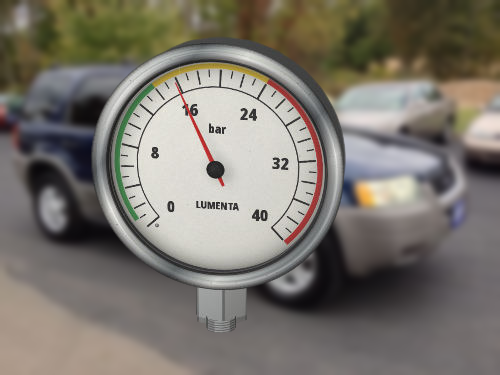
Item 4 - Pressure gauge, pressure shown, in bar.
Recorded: 16 bar
